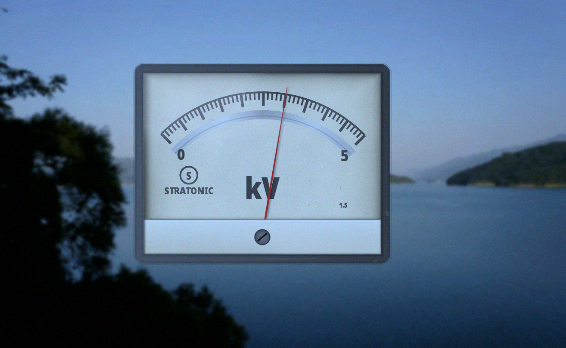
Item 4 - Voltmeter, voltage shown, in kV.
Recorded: 3 kV
